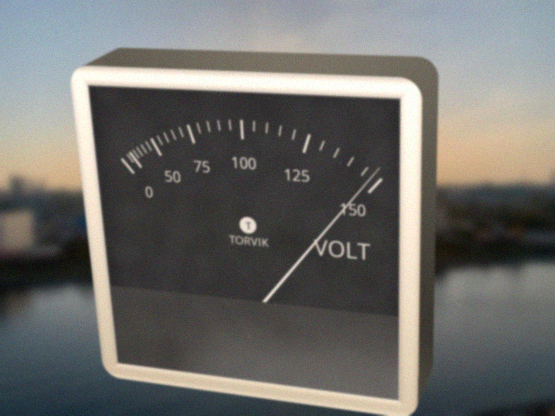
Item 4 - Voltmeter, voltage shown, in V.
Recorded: 147.5 V
